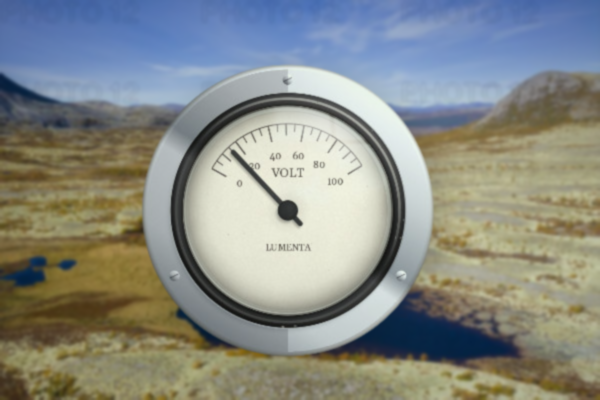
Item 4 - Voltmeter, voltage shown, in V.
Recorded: 15 V
